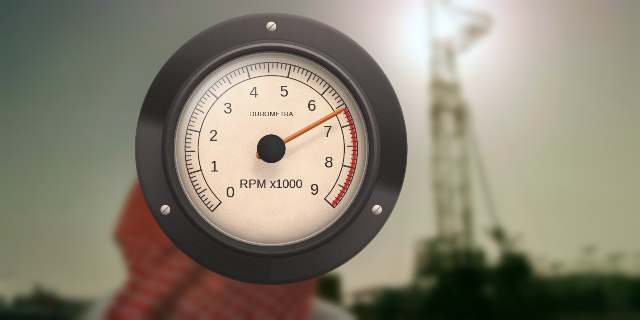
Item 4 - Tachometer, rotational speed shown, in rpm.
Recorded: 6600 rpm
